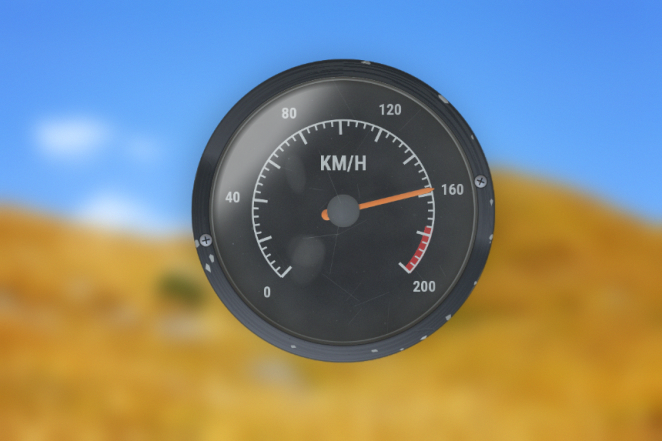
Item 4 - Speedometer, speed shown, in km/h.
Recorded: 158 km/h
